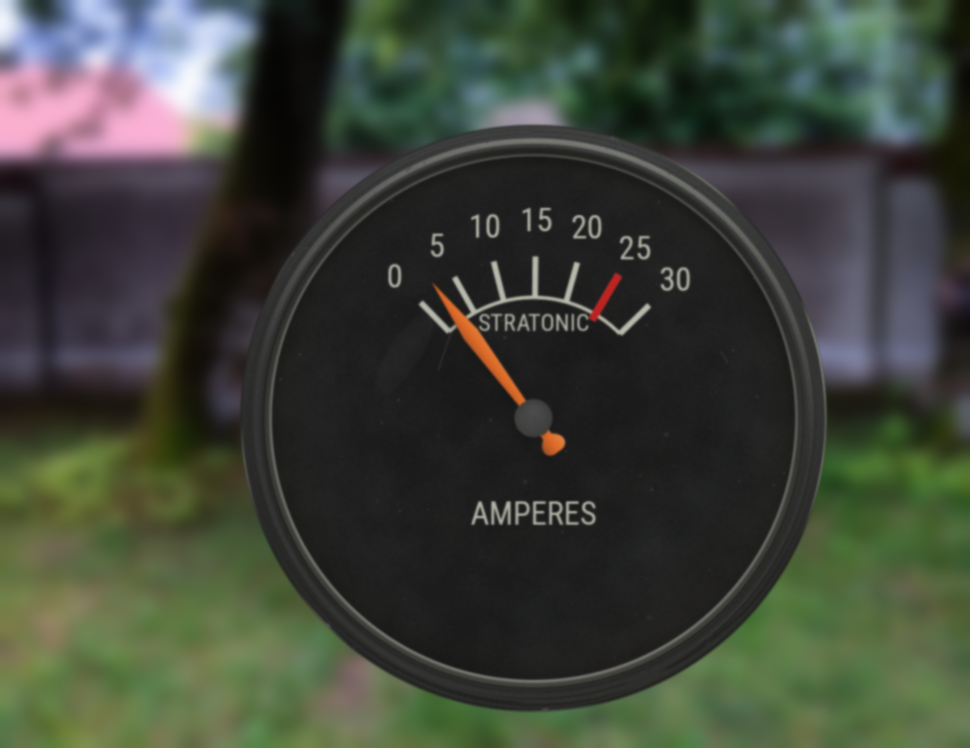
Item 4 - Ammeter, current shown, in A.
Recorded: 2.5 A
